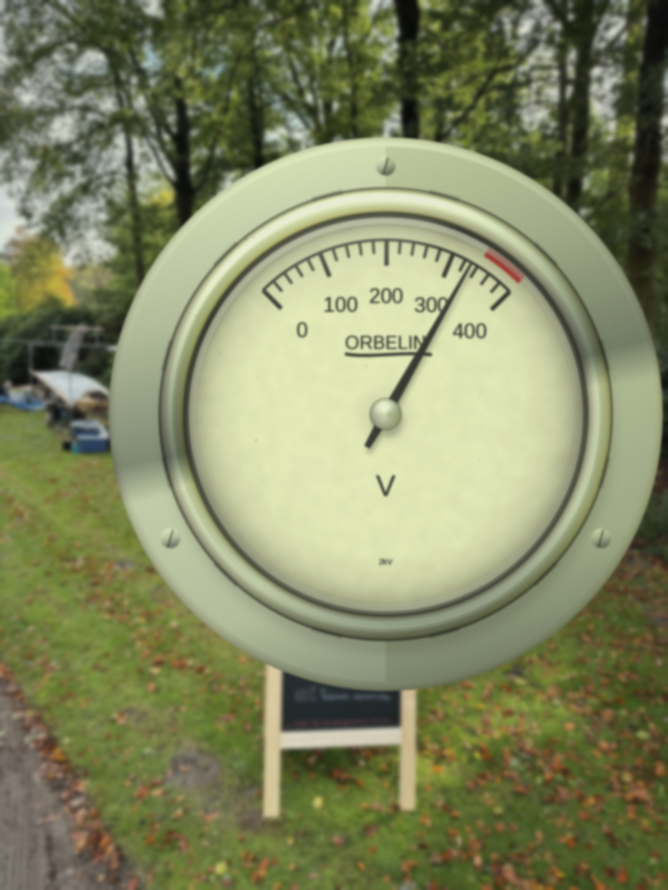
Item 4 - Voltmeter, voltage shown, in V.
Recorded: 330 V
